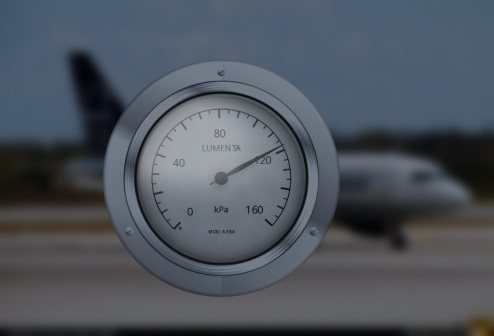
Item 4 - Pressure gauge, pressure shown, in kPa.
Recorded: 117.5 kPa
